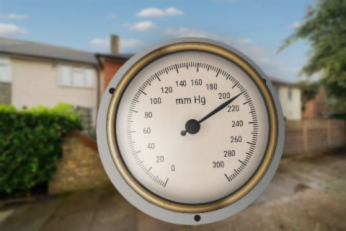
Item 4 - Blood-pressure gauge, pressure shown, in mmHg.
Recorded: 210 mmHg
